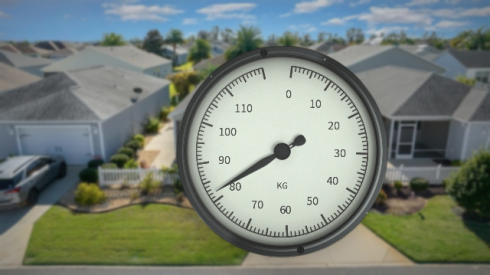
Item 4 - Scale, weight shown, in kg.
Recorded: 82 kg
